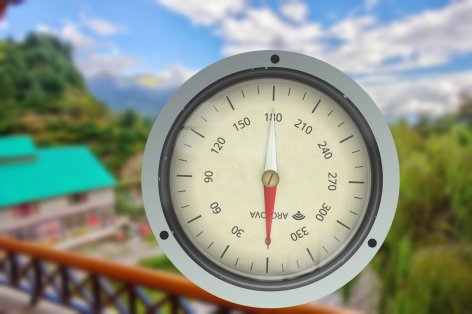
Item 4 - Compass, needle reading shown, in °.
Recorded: 0 °
